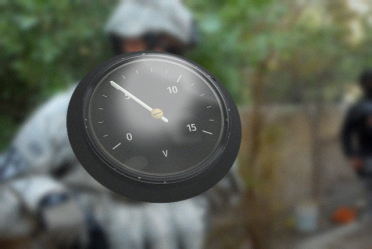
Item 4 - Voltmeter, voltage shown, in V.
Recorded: 5 V
